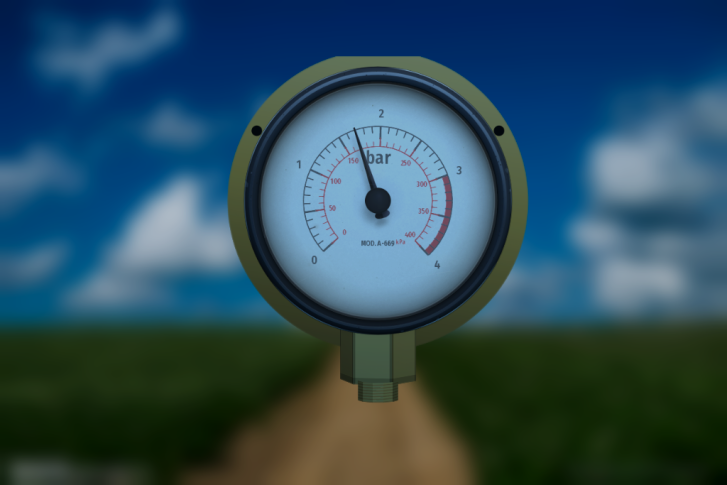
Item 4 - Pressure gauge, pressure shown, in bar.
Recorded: 1.7 bar
